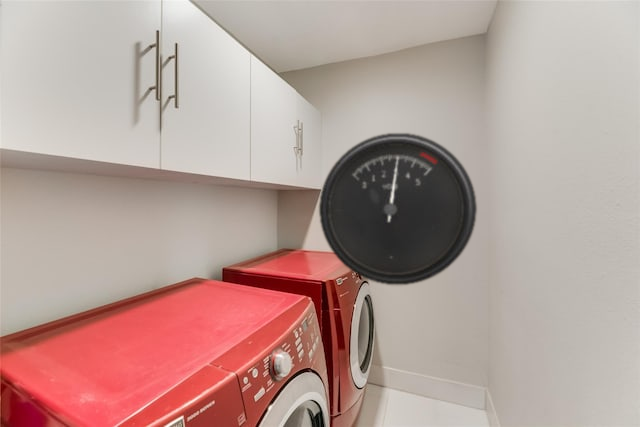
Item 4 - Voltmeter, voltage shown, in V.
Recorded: 3 V
